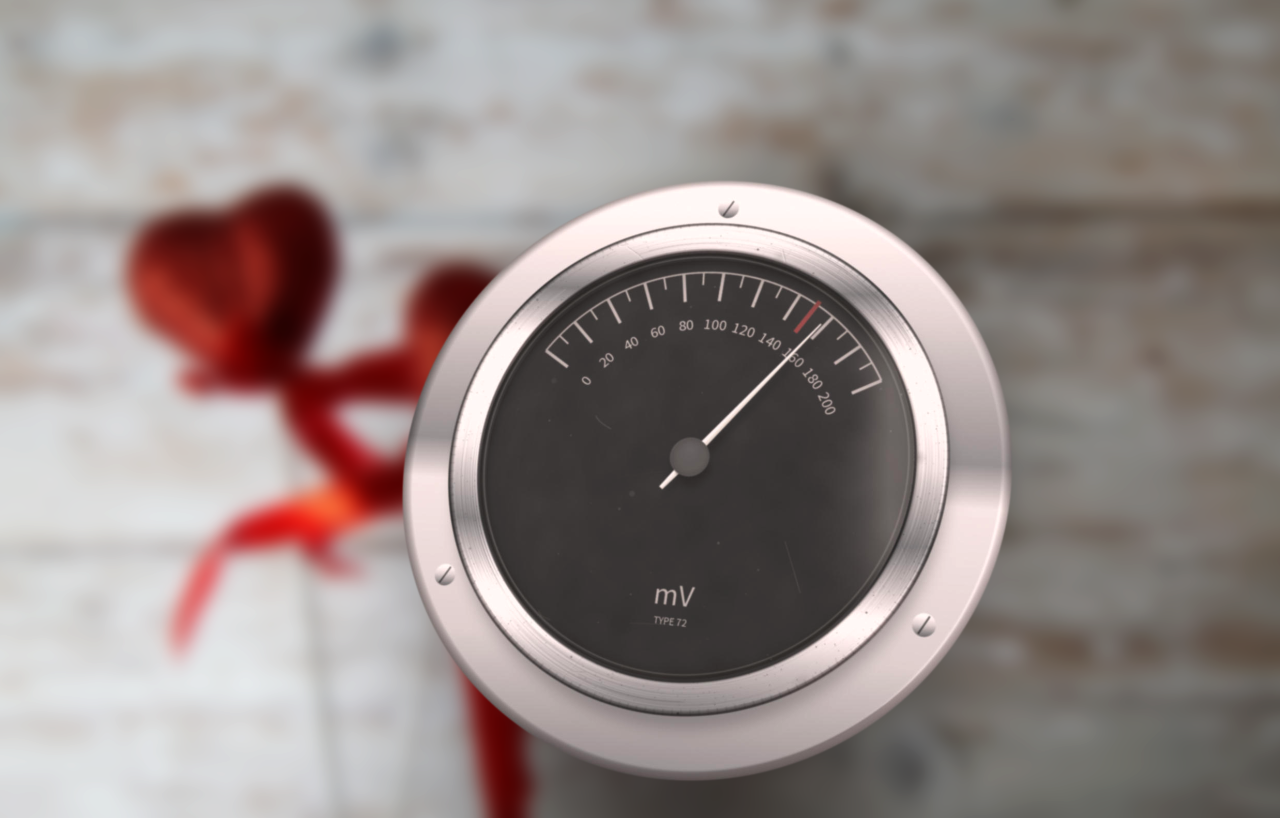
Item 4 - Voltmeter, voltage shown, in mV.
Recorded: 160 mV
